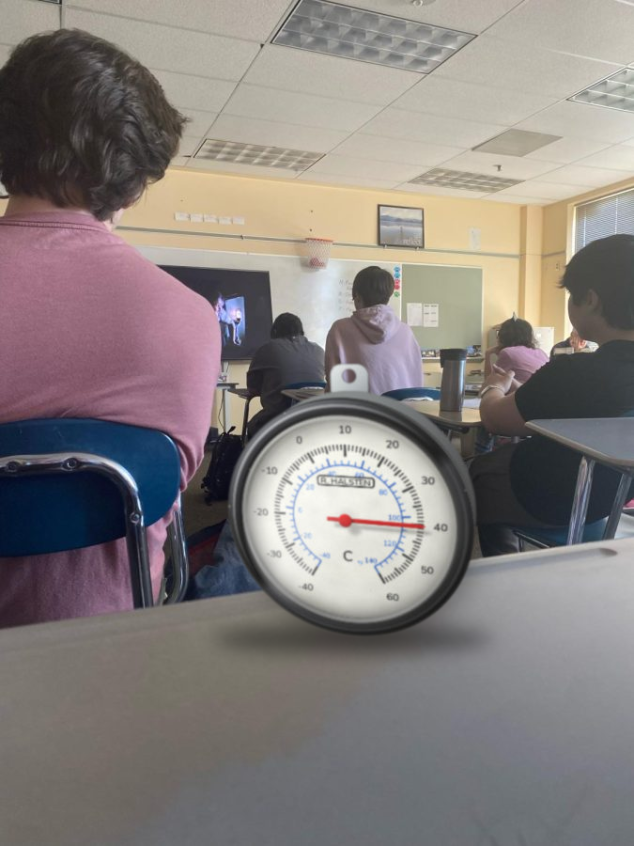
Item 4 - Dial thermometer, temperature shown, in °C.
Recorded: 40 °C
